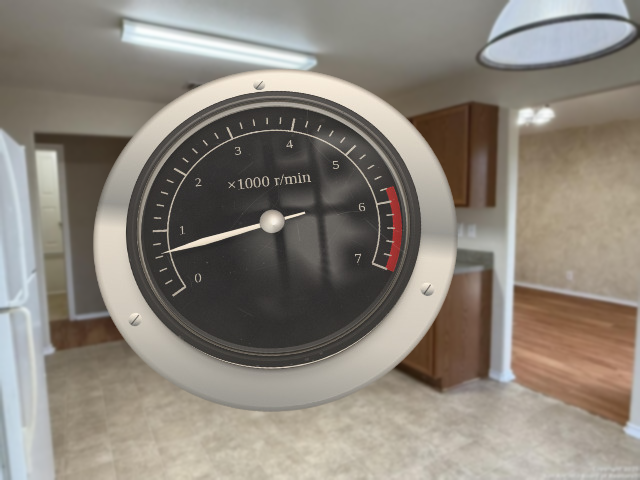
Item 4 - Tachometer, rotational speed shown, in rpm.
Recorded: 600 rpm
